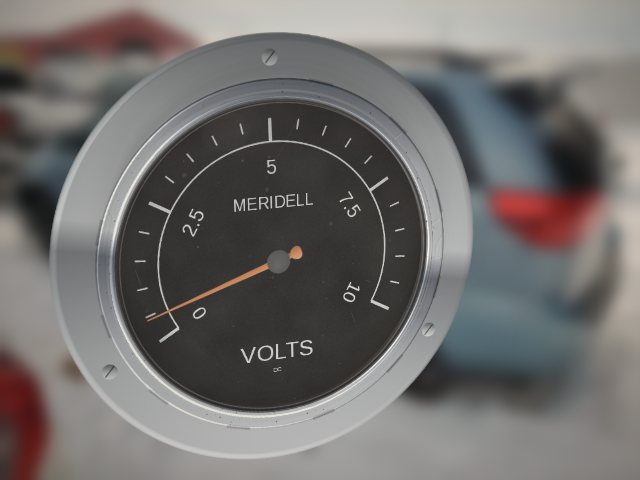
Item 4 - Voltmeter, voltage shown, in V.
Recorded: 0.5 V
